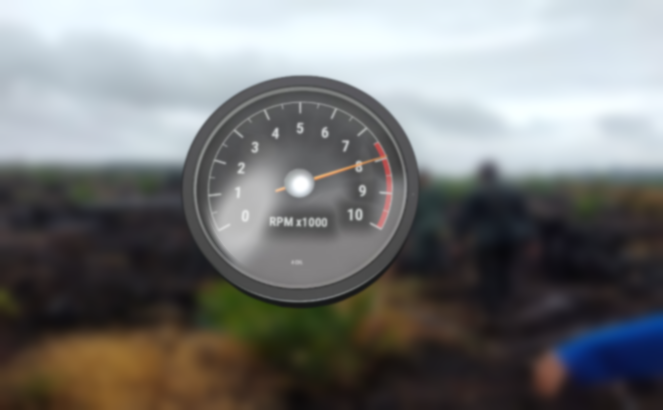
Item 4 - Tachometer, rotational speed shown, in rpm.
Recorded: 8000 rpm
